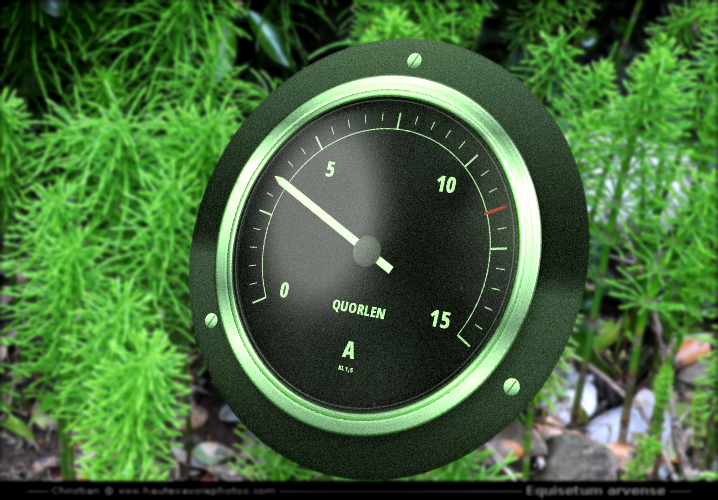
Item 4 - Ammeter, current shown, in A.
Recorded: 3.5 A
